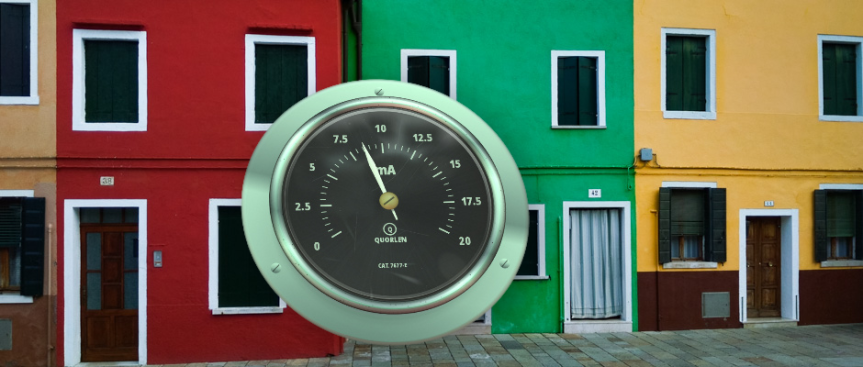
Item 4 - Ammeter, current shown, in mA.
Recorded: 8.5 mA
